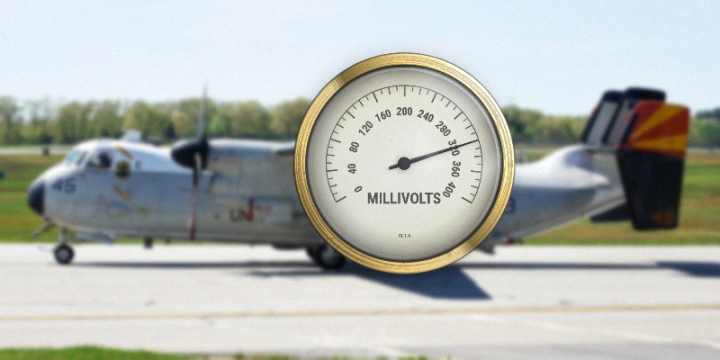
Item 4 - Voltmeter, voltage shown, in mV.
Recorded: 320 mV
